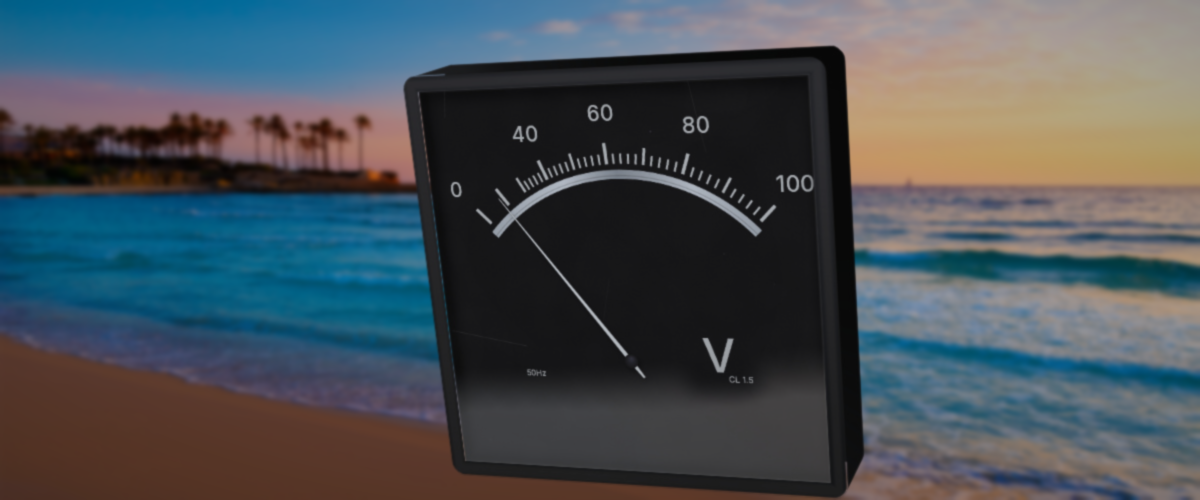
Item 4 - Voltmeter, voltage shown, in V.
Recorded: 20 V
